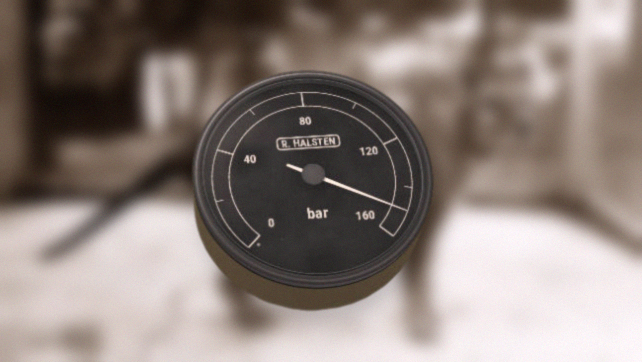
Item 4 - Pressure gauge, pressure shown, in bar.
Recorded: 150 bar
